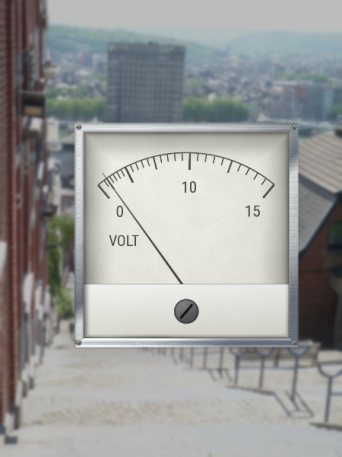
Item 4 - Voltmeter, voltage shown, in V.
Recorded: 2.5 V
